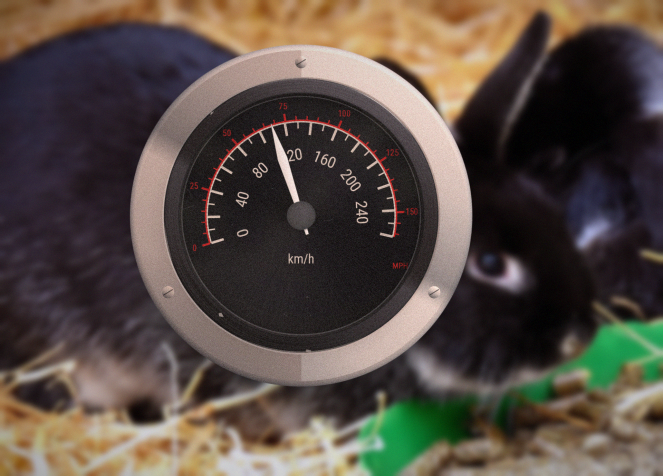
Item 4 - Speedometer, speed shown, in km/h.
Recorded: 110 km/h
